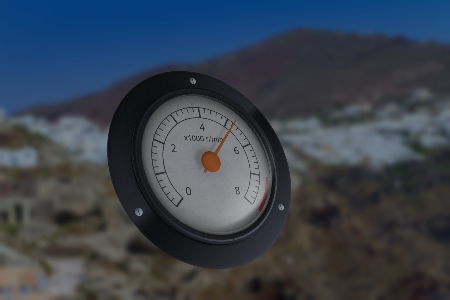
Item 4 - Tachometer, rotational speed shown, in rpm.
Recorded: 5200 rpm
